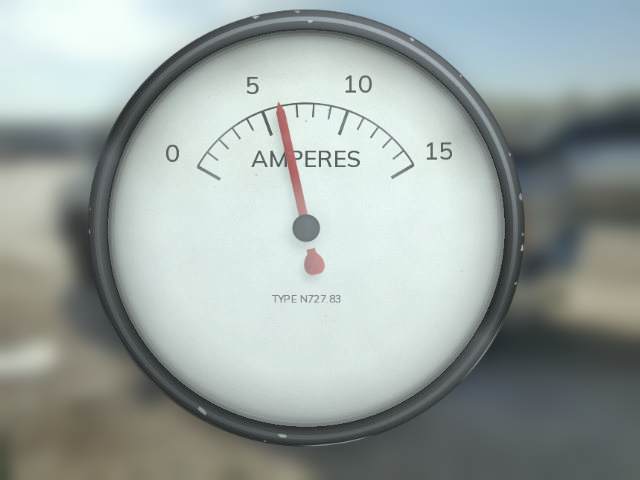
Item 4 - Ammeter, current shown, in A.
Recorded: 6 A
